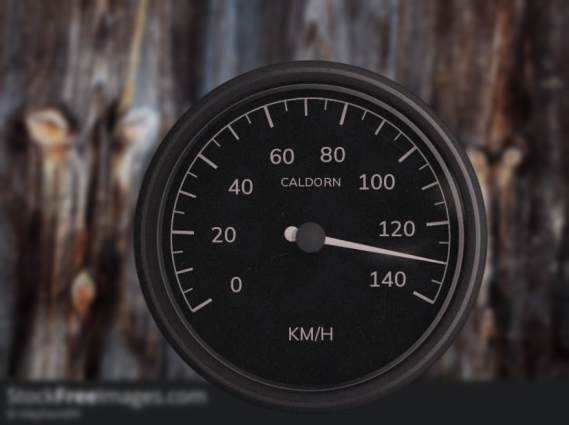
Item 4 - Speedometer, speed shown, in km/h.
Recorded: 130 km/h
